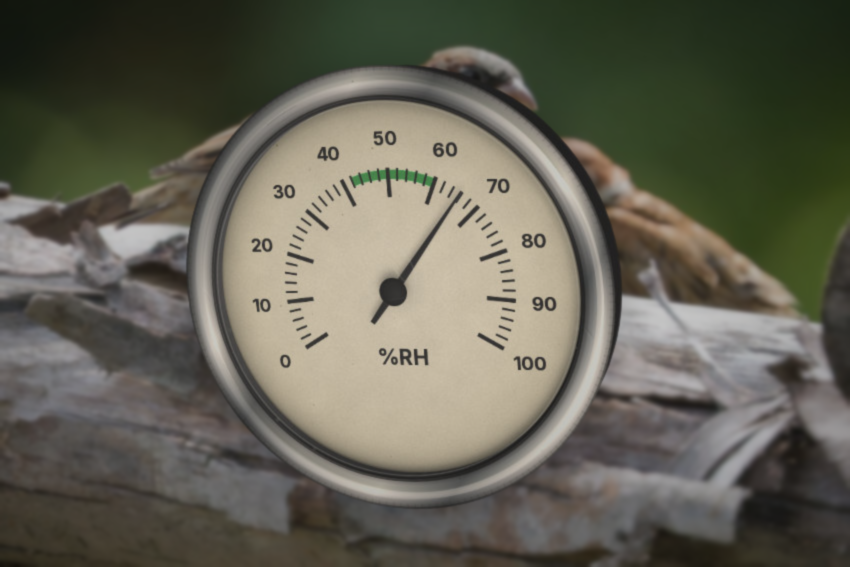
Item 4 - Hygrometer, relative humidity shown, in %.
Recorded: 66 %
